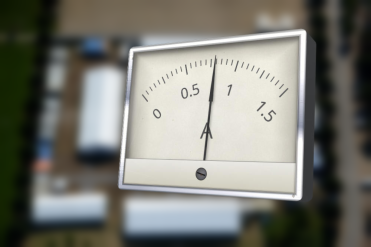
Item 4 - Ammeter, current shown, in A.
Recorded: 0.8 A
